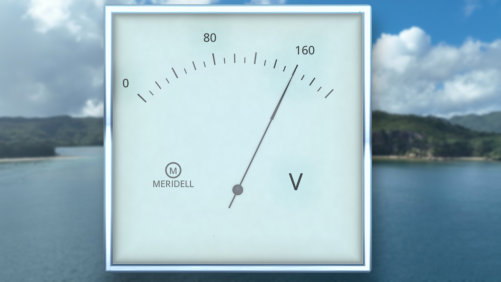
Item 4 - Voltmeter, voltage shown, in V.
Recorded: 160 V
